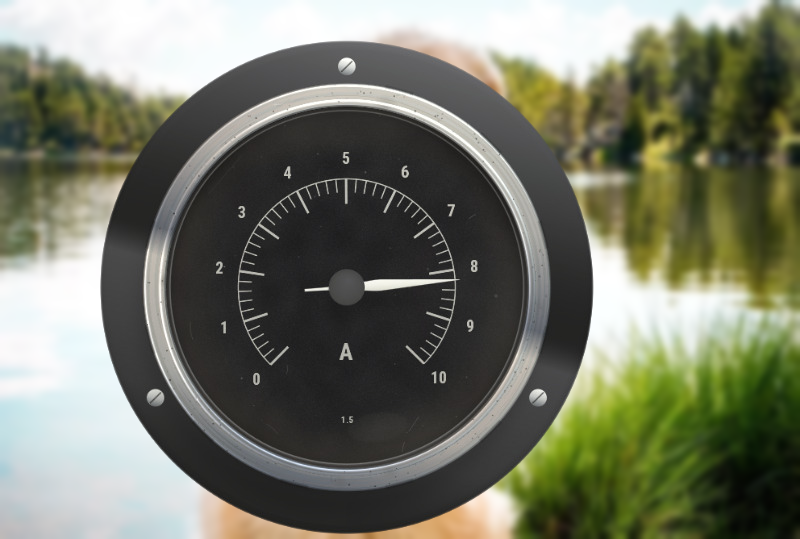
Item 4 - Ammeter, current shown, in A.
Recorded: 8.2 A
